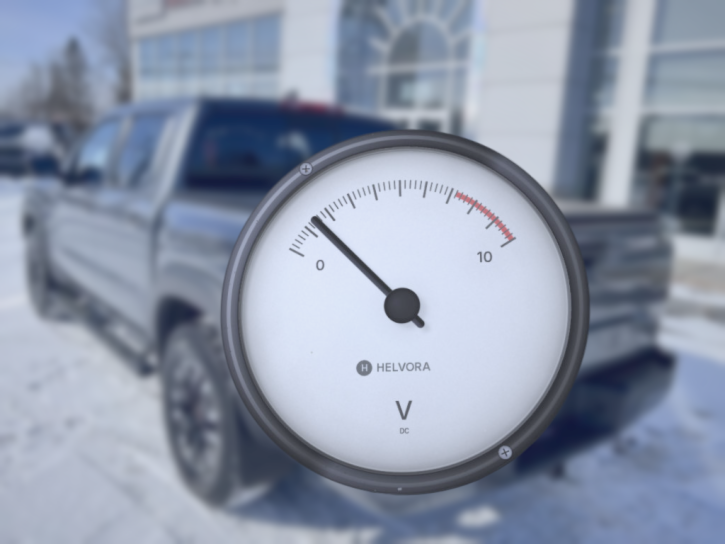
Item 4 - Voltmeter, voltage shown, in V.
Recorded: 1.4 V
